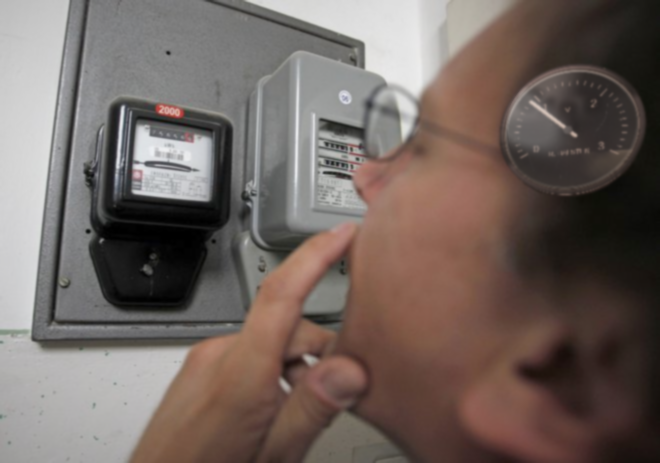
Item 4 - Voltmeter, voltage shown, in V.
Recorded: 0.9 V
